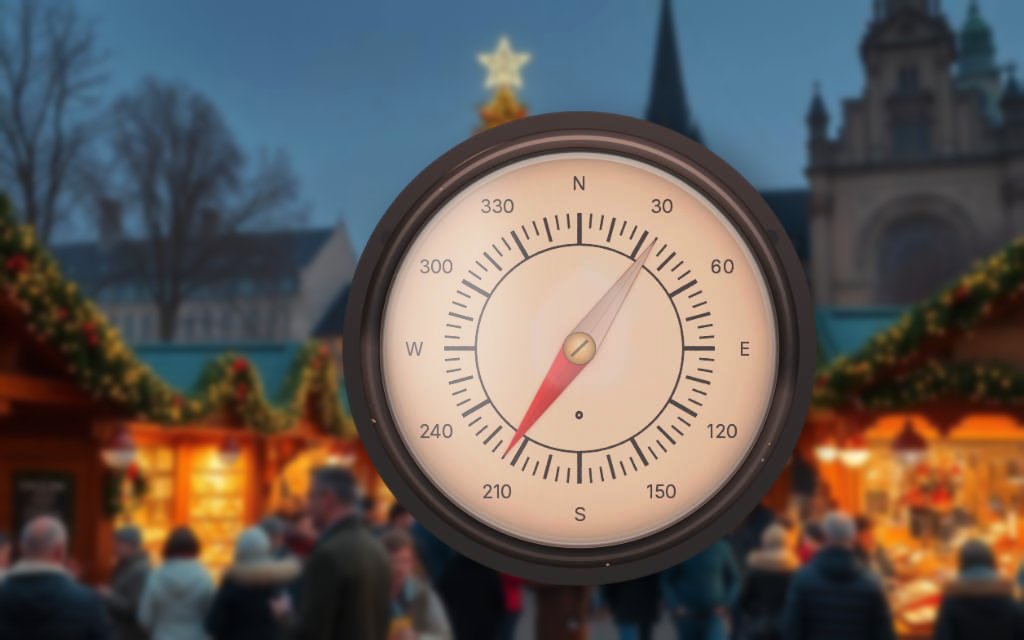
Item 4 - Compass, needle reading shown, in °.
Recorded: 215 °
